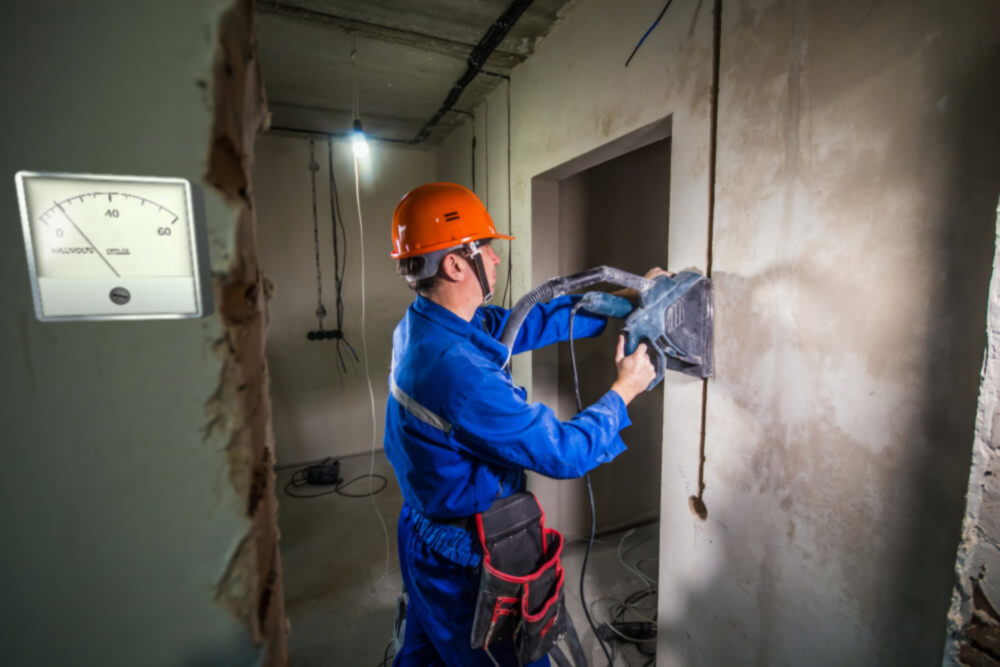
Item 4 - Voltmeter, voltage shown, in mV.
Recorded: 20 mV
